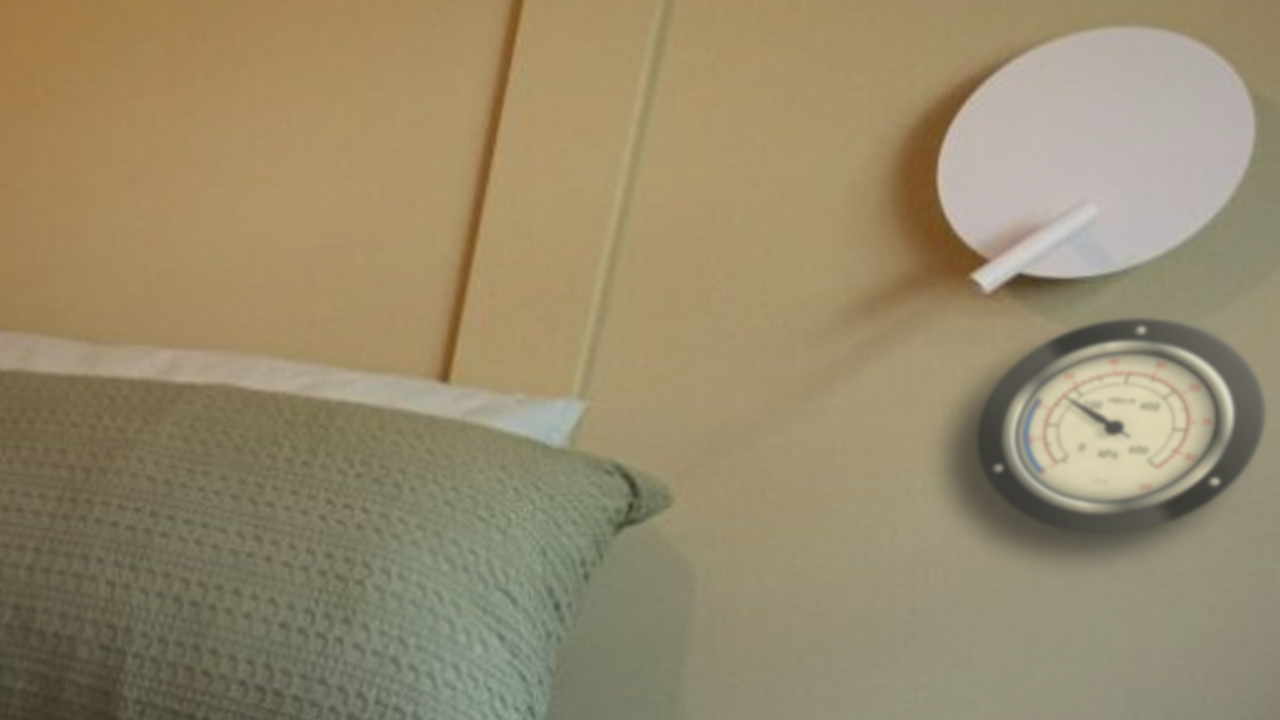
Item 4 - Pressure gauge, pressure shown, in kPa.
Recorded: 175 kPa
